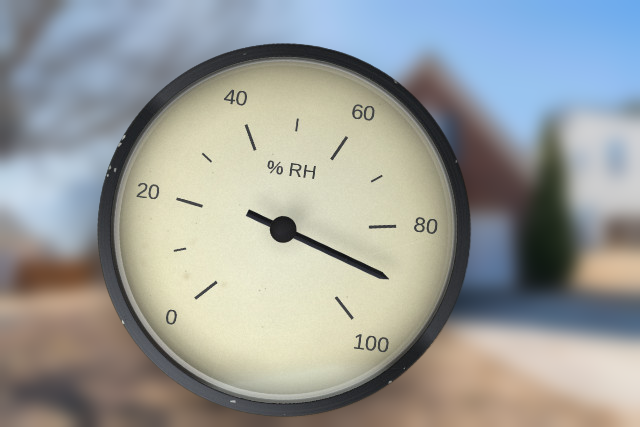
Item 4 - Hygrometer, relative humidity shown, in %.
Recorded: 90 %
